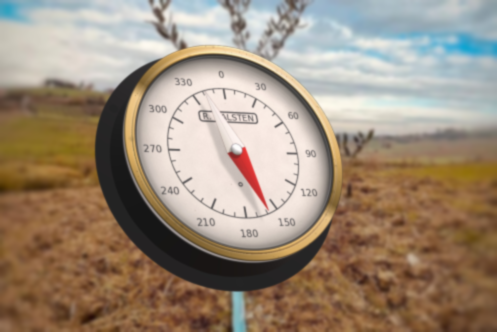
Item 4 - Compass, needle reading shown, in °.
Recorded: 160 °
